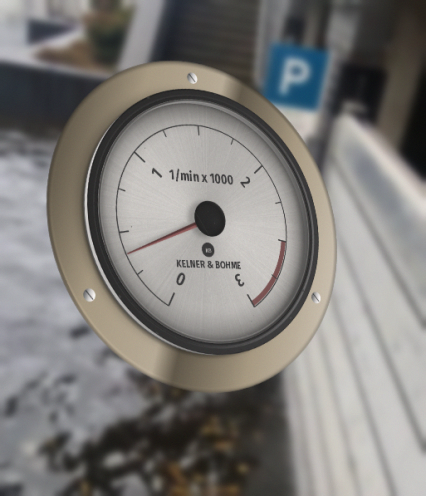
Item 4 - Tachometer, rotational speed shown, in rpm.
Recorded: 375 rpm
